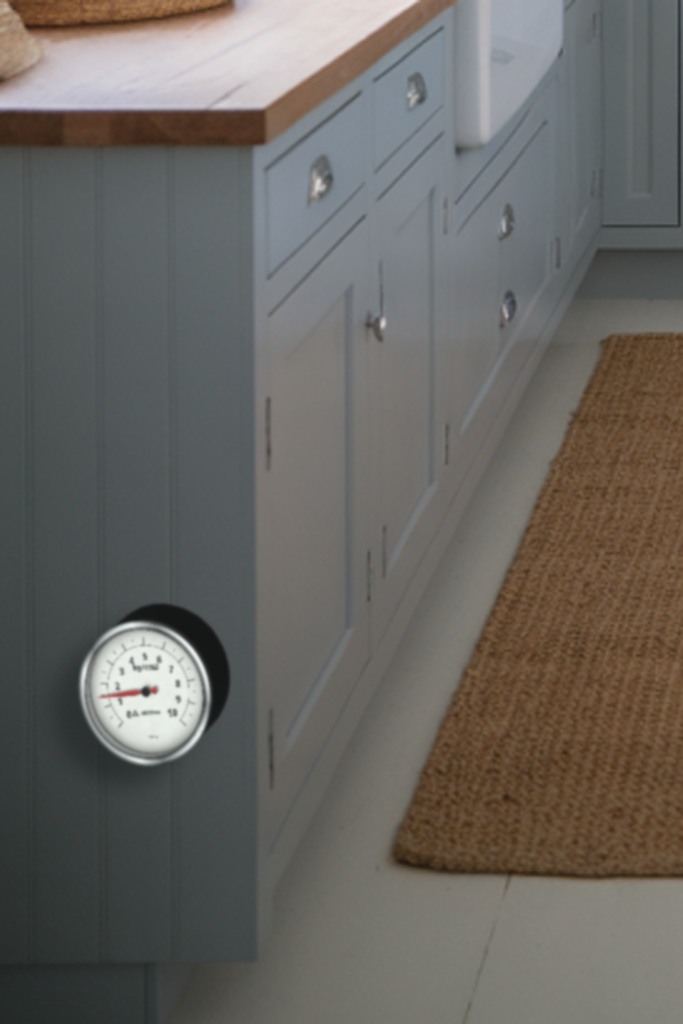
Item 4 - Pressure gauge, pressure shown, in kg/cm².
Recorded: 1.5 kg/cm²
